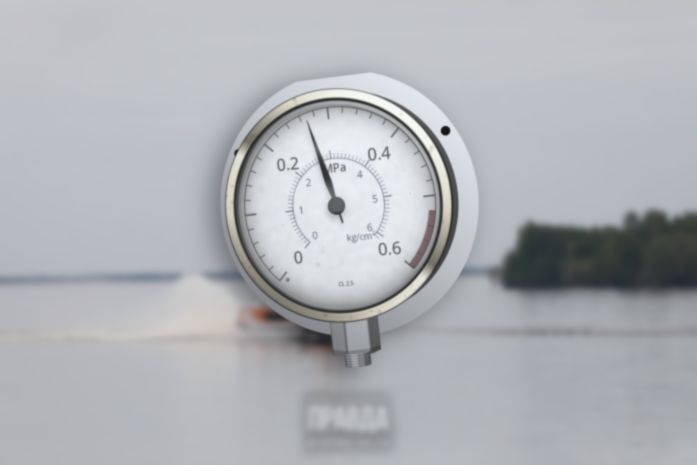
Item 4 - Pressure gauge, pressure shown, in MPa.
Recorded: 0.27 MPa
